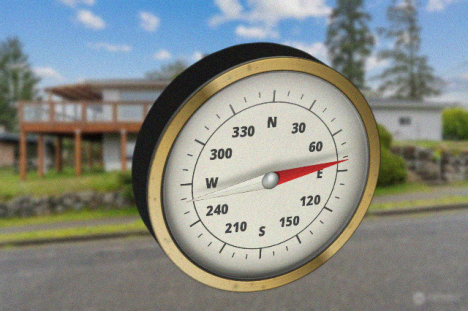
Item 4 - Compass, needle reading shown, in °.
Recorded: 80 °
